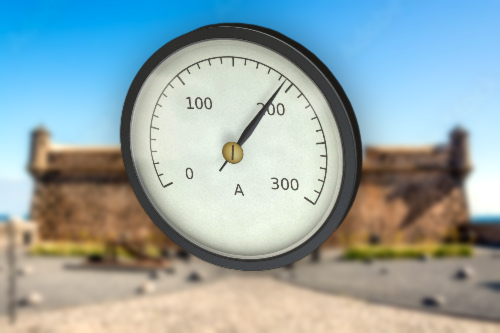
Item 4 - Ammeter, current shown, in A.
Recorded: 195 A
